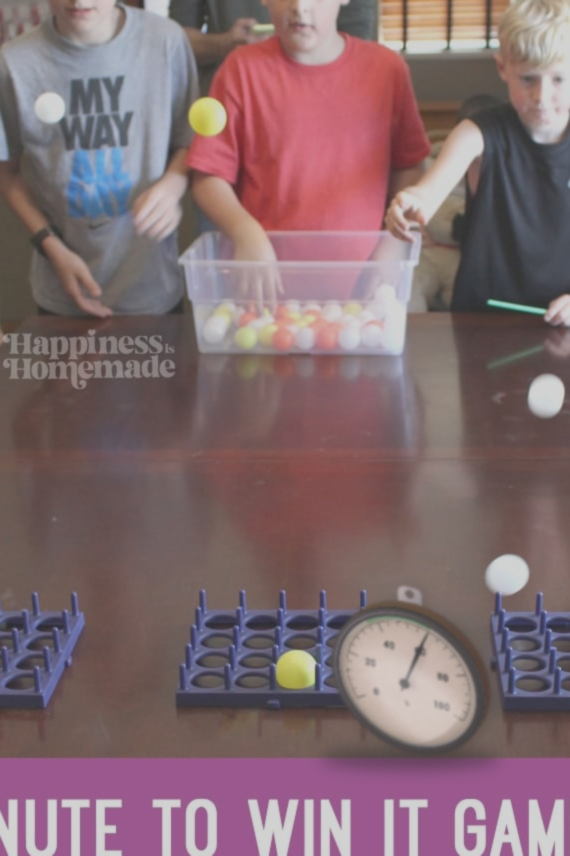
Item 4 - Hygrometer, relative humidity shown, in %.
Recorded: 60 %
